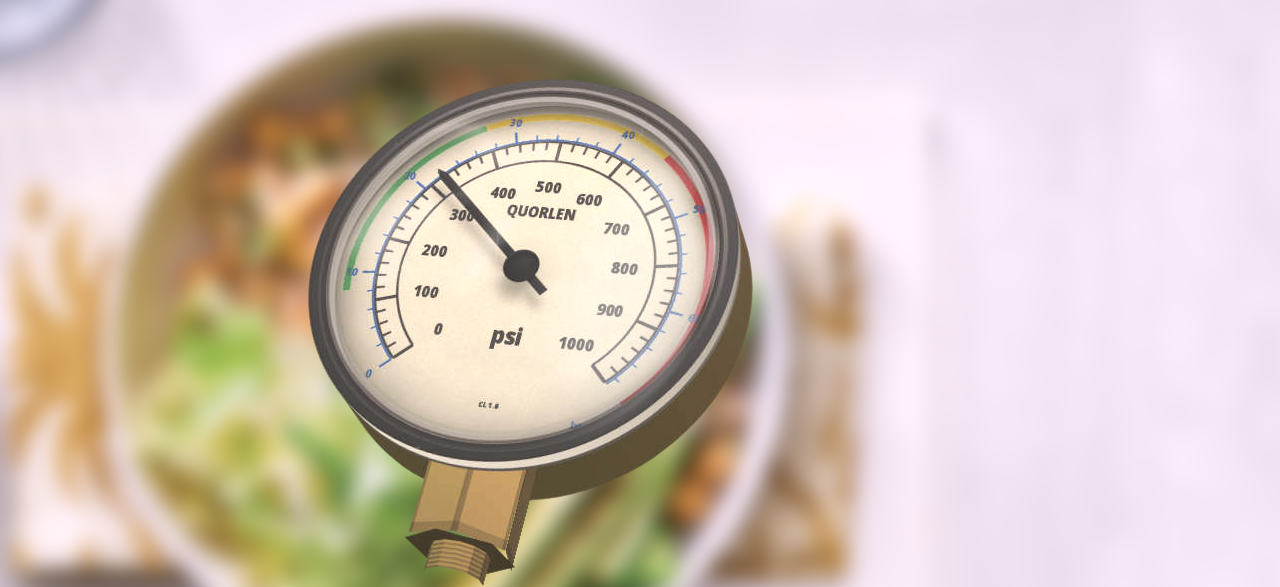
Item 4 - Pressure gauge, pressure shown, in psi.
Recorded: 320 psi
